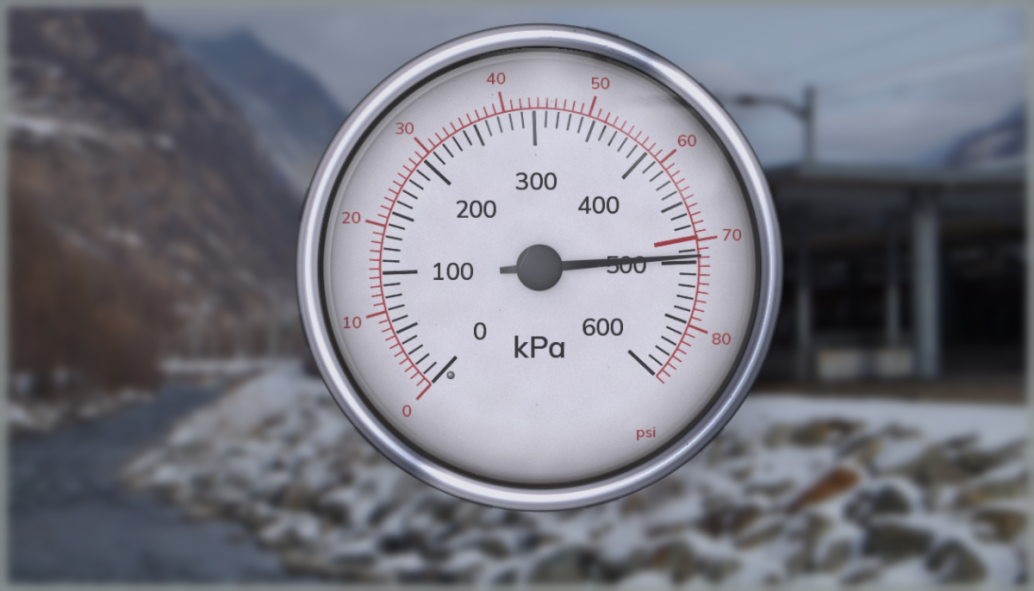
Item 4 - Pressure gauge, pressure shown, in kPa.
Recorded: 495 kPa
